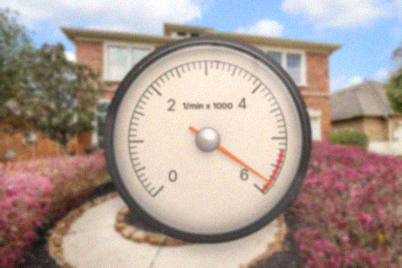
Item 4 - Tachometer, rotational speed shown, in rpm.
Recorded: 5800 rpm
